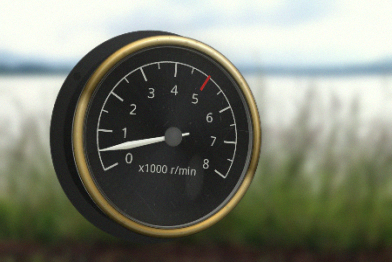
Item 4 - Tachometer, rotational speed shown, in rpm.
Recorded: 500 rpm
